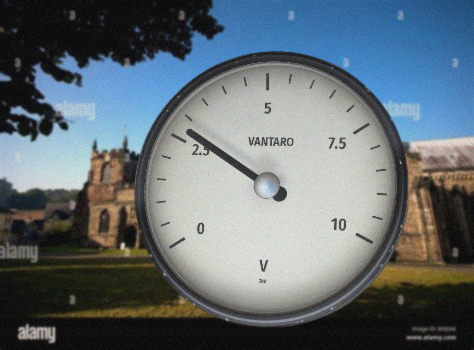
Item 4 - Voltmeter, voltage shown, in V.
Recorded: 2.75 V
